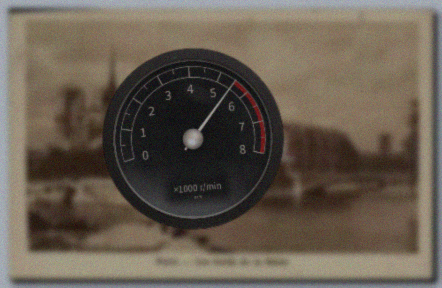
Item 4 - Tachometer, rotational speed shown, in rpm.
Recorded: 5500 rpm
